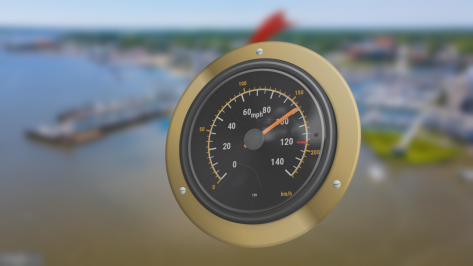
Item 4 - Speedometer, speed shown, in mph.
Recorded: 100 mph
